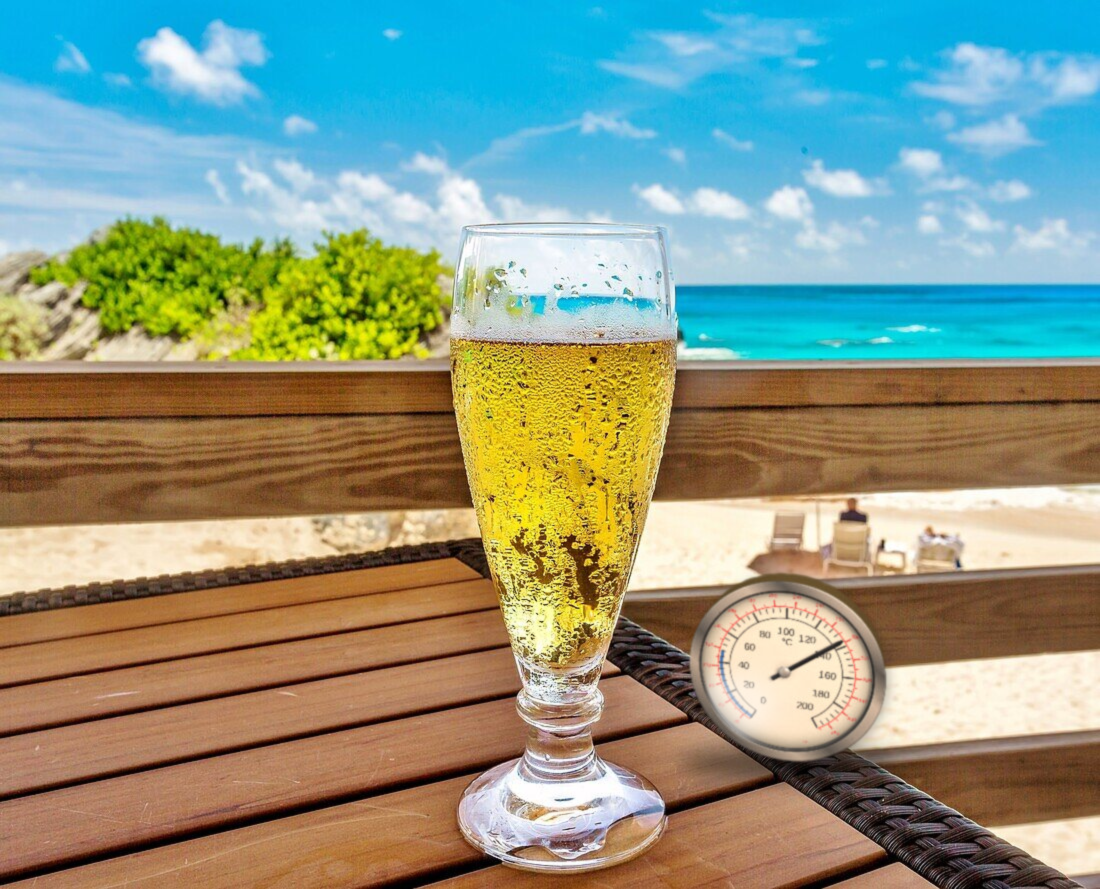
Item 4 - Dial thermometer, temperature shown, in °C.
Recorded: 136 °C
